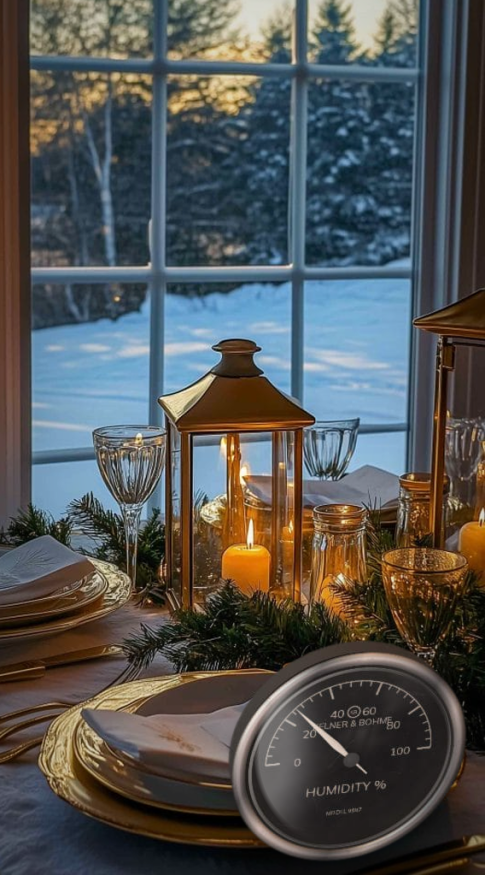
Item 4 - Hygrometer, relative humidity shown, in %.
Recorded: 26 %
